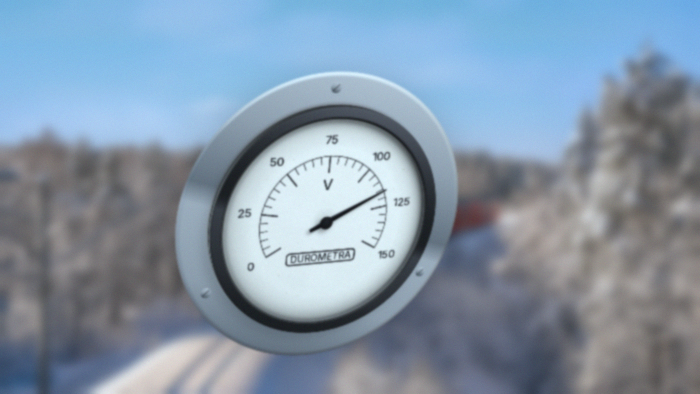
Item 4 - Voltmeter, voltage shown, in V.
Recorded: 115 V
